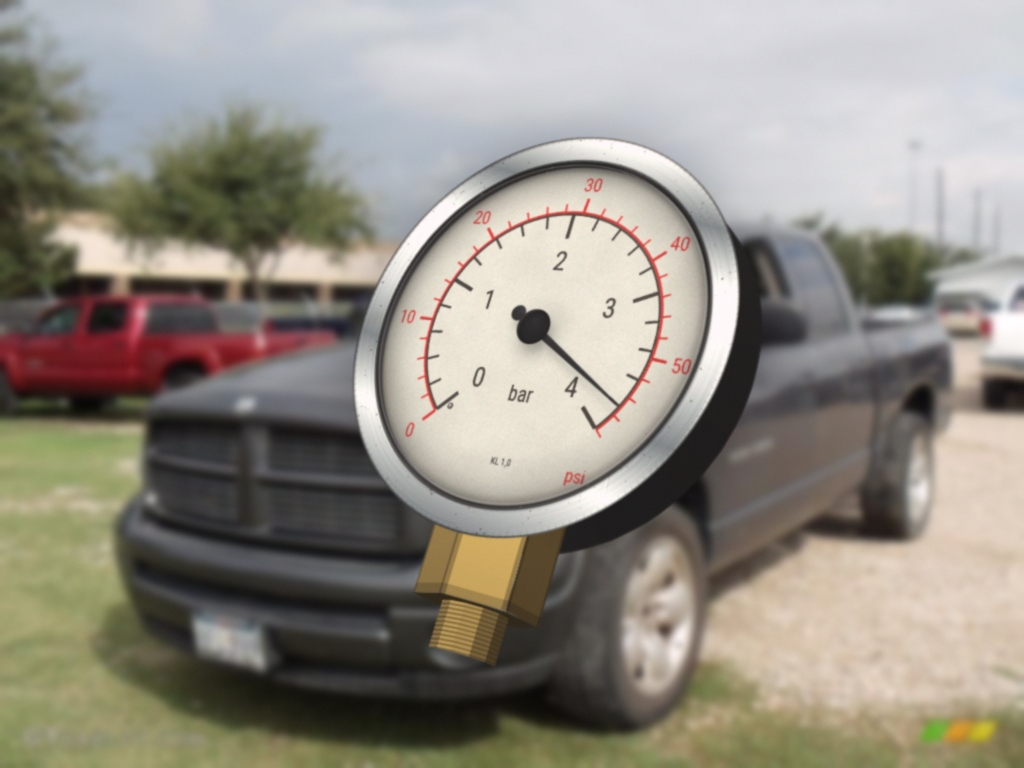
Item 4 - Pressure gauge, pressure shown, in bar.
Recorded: 3.8 bar
